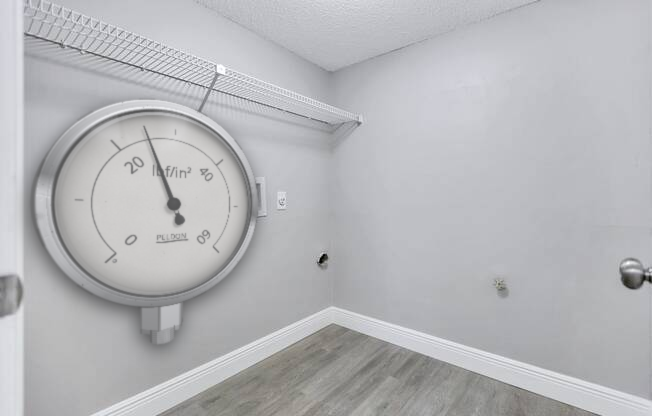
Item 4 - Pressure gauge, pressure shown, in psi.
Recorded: 25 psi
